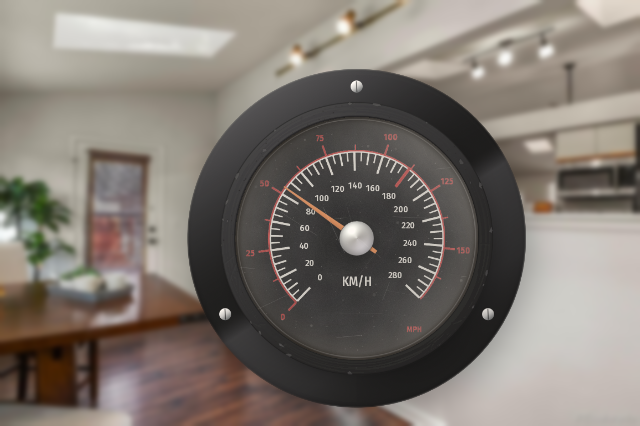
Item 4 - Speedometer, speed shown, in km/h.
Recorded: 85 km/h
